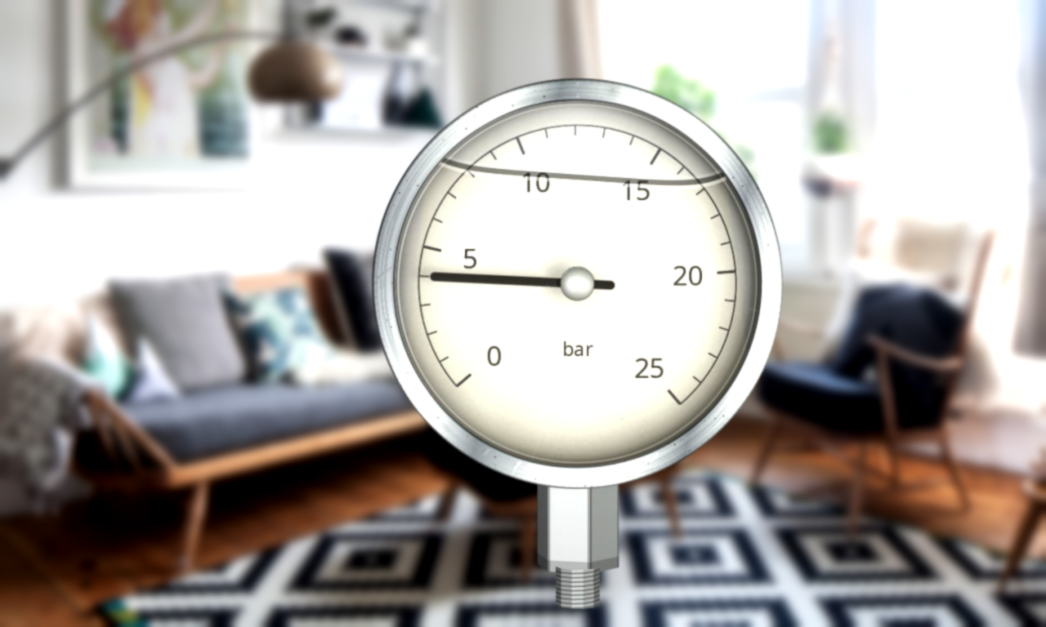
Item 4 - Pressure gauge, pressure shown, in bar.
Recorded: 4 bar
